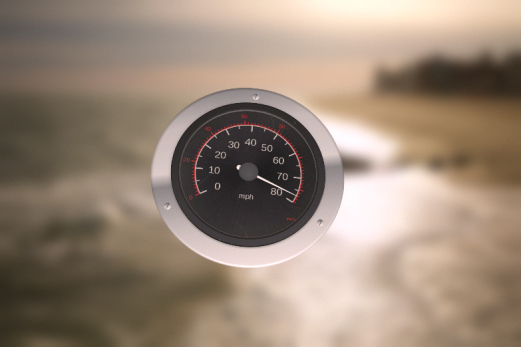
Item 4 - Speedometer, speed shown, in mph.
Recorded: 77.5 mph
